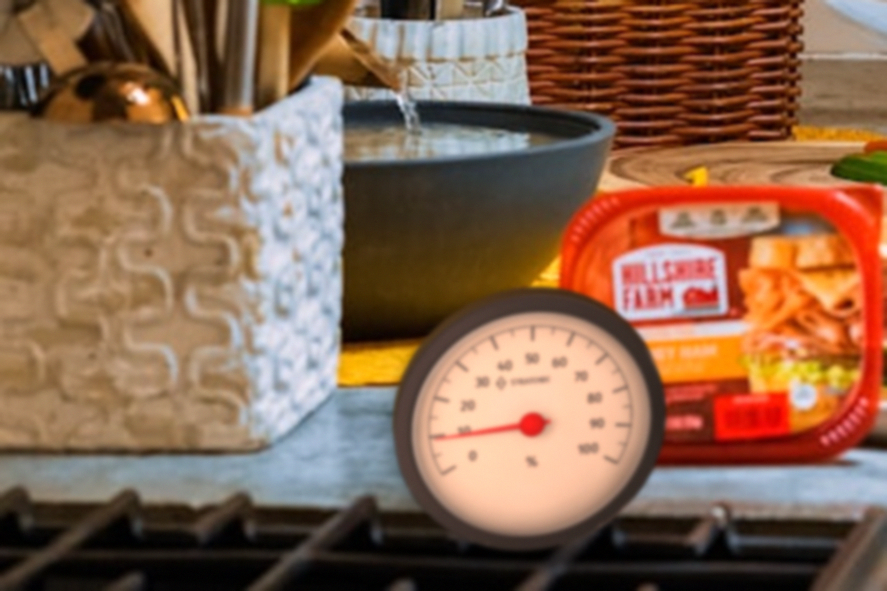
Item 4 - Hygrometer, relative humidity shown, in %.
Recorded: 10 %
